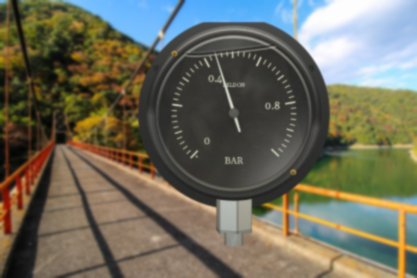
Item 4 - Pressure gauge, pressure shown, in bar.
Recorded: 0.44 bar
